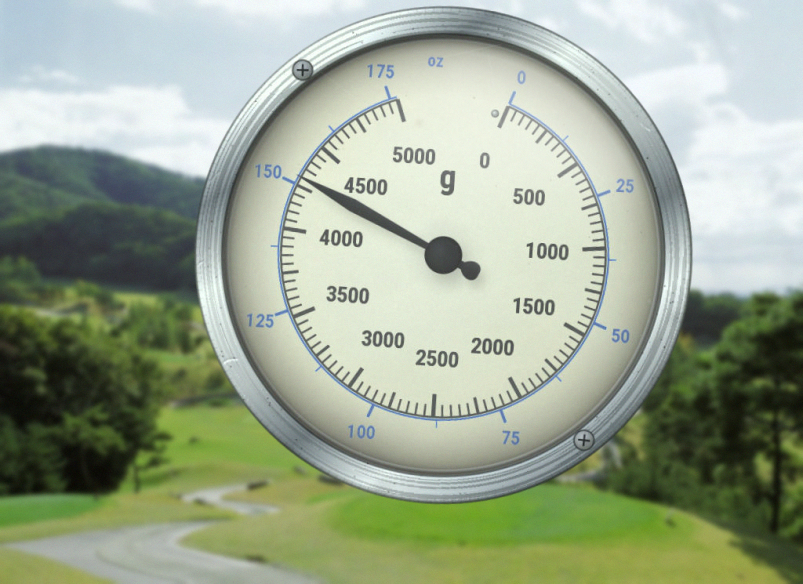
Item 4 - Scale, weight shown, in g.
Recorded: 4300 g
